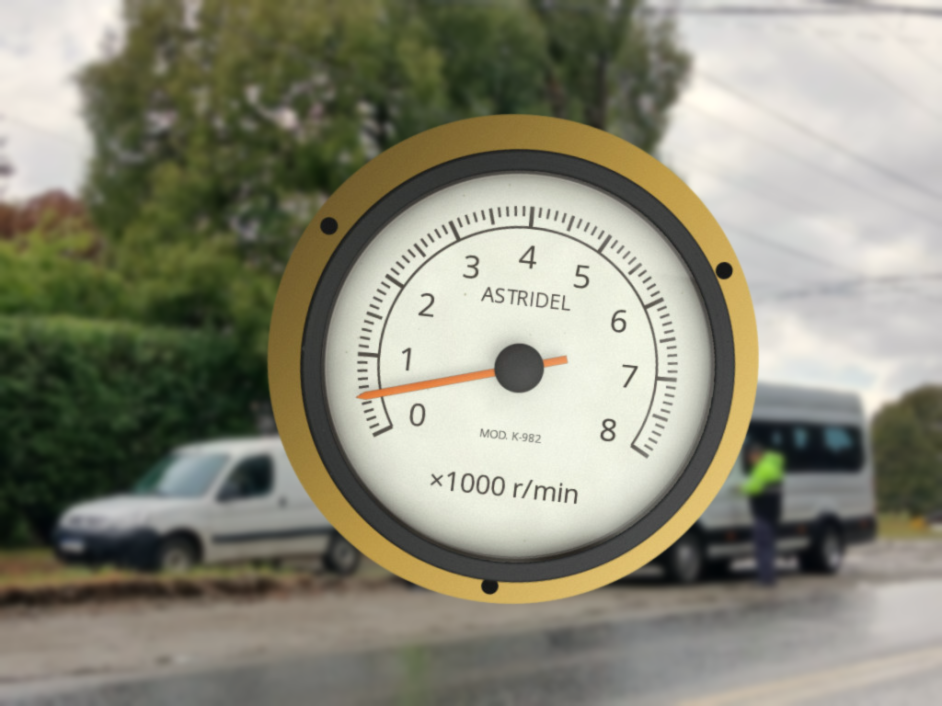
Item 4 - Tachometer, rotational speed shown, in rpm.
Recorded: 500 rpm
